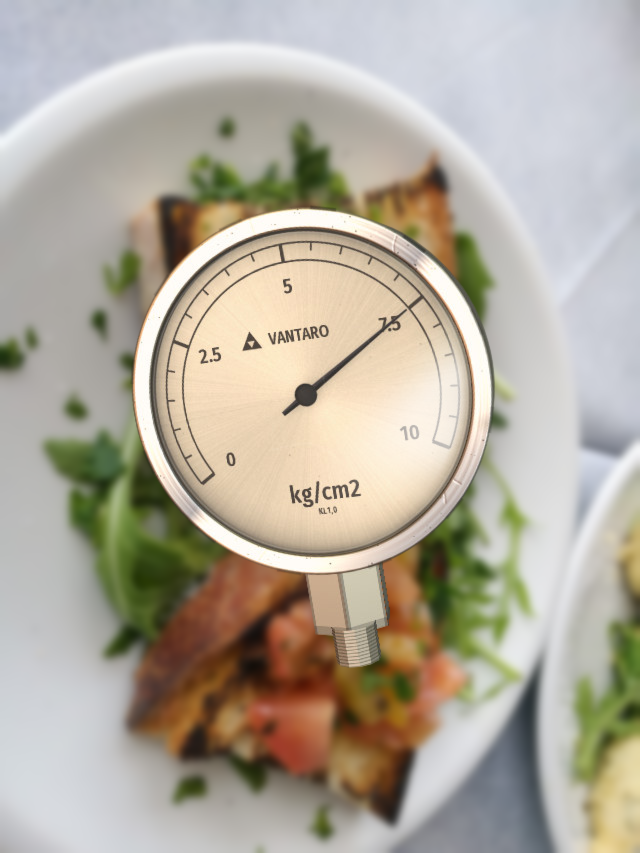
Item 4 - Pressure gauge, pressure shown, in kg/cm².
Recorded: 7.5 kg/cm²
